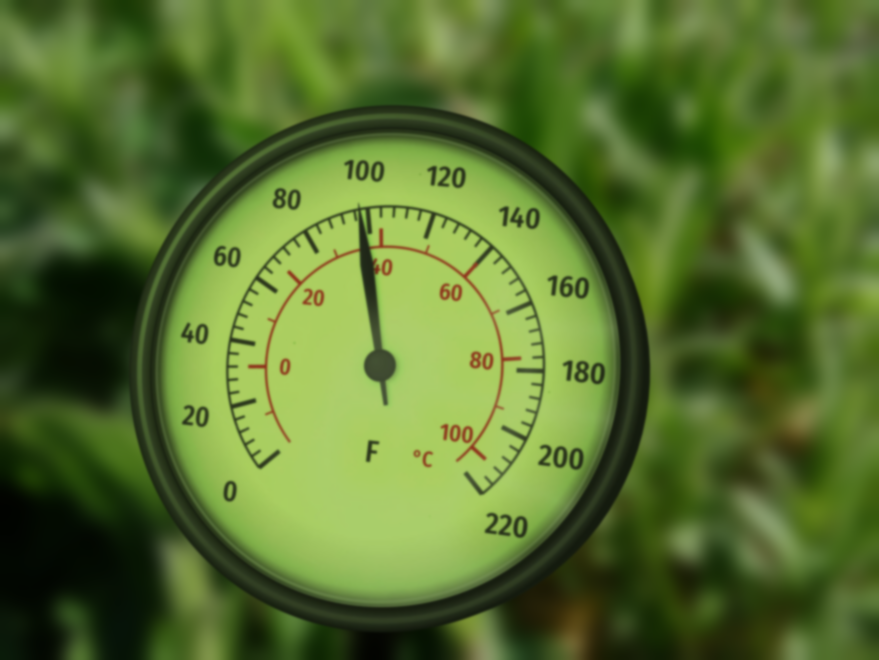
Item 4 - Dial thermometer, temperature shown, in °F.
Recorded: 98 °F
